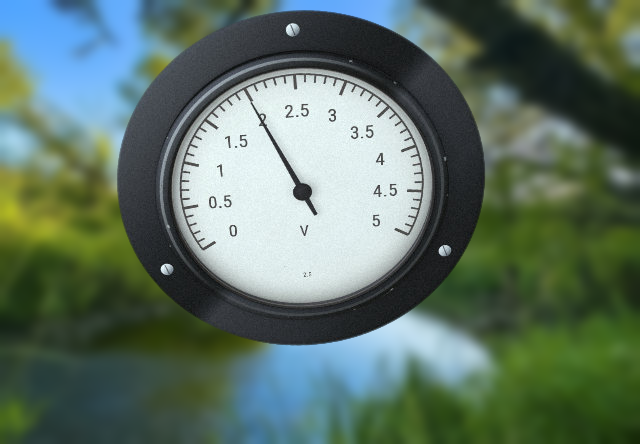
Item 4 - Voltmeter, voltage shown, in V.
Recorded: 2 V
